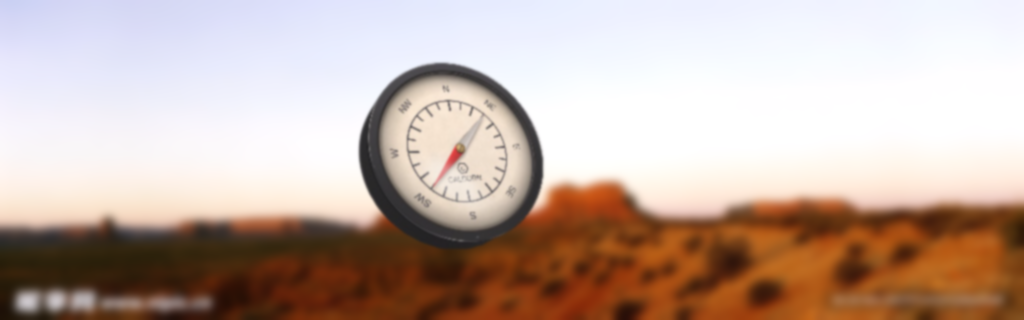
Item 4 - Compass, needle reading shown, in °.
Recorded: 225 °
